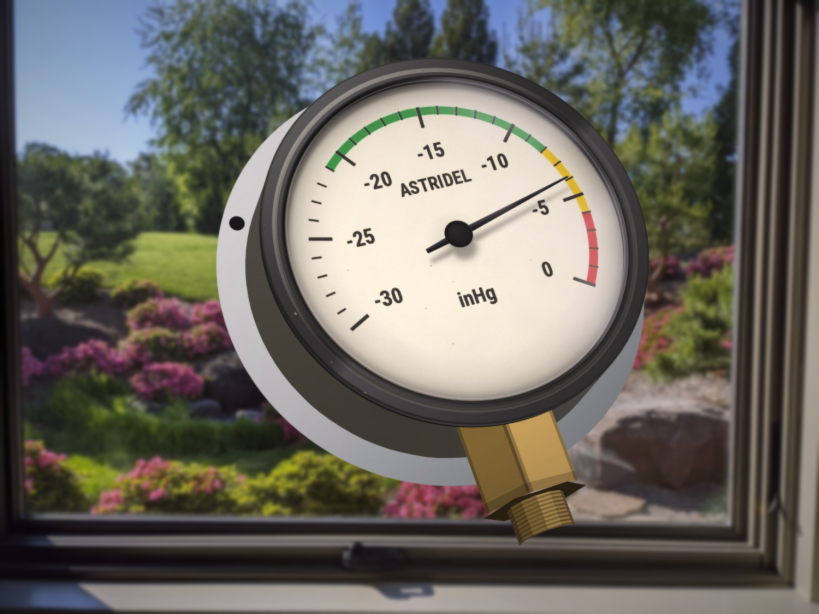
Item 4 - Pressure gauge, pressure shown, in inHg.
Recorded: -6 inHg
